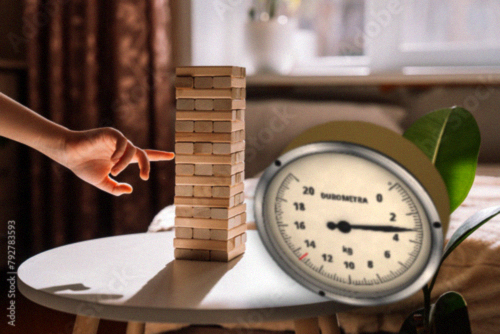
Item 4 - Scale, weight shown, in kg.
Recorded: 3 kg
